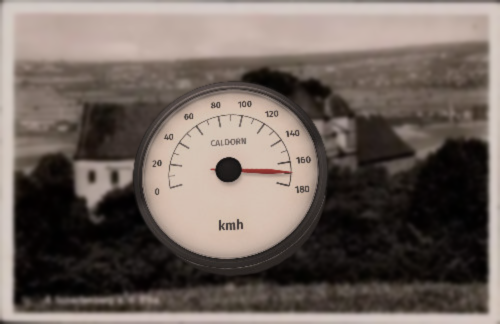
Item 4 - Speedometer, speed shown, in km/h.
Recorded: 170 km/h
